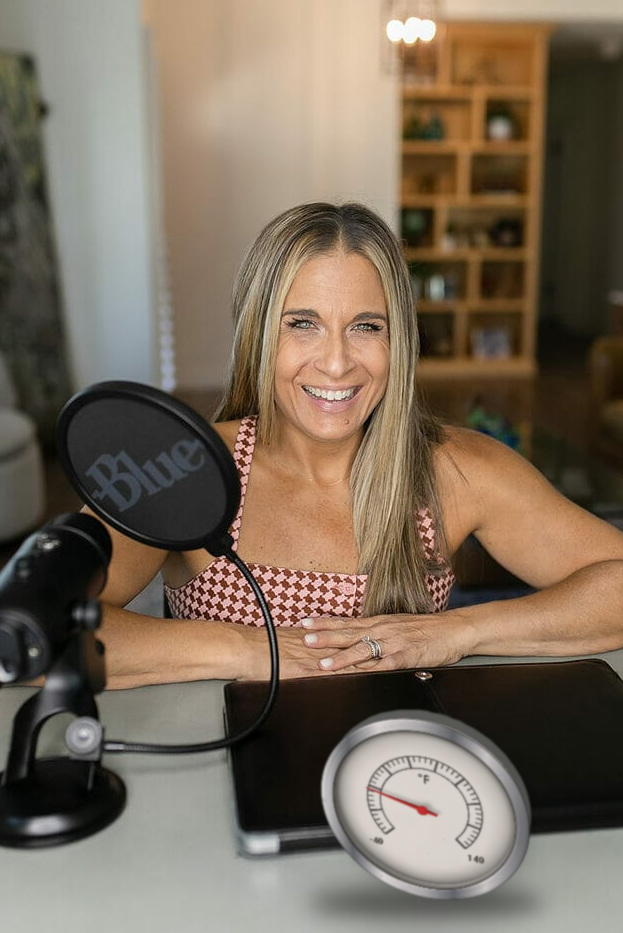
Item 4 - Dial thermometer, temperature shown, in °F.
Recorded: 0 °F
